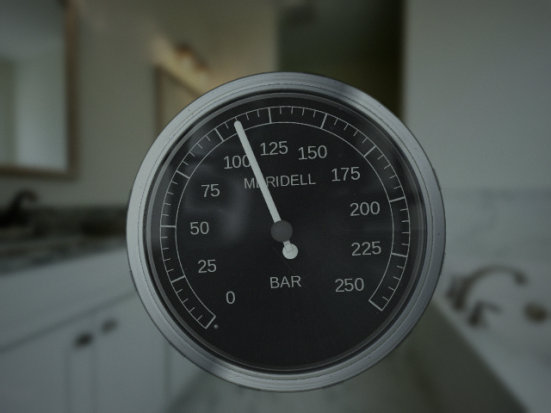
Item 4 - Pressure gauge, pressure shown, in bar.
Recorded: 110 bar
